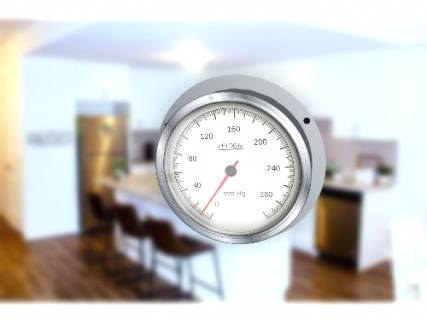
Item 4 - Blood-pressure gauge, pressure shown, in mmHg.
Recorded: 10 mmHg
